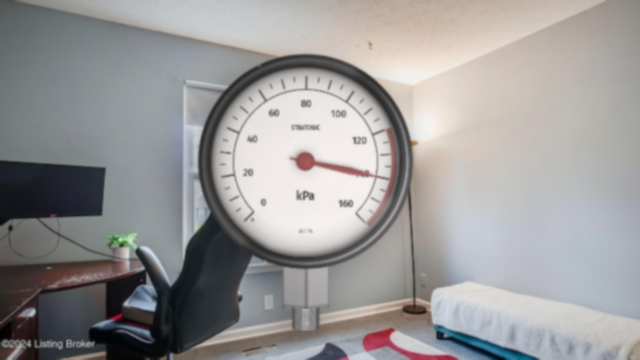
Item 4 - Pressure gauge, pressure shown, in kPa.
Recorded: 140 kPa
